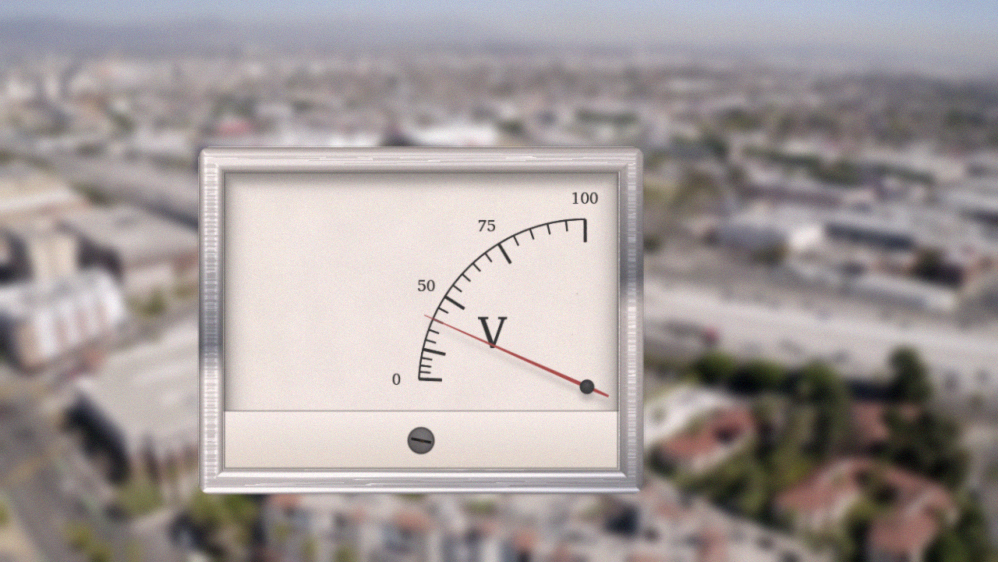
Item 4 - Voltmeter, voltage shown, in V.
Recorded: 40 V
